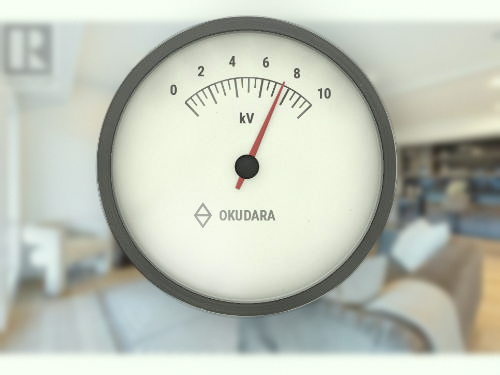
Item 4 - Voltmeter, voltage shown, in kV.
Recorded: 7.5 kV
